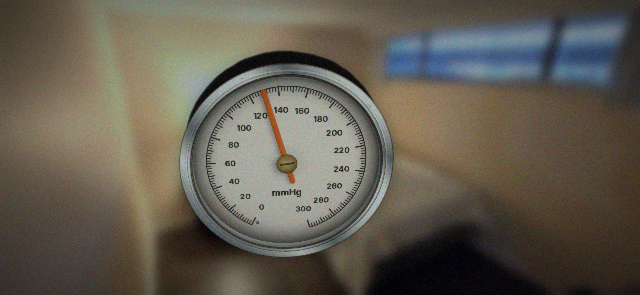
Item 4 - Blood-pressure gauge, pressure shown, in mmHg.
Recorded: 130 mmHg
